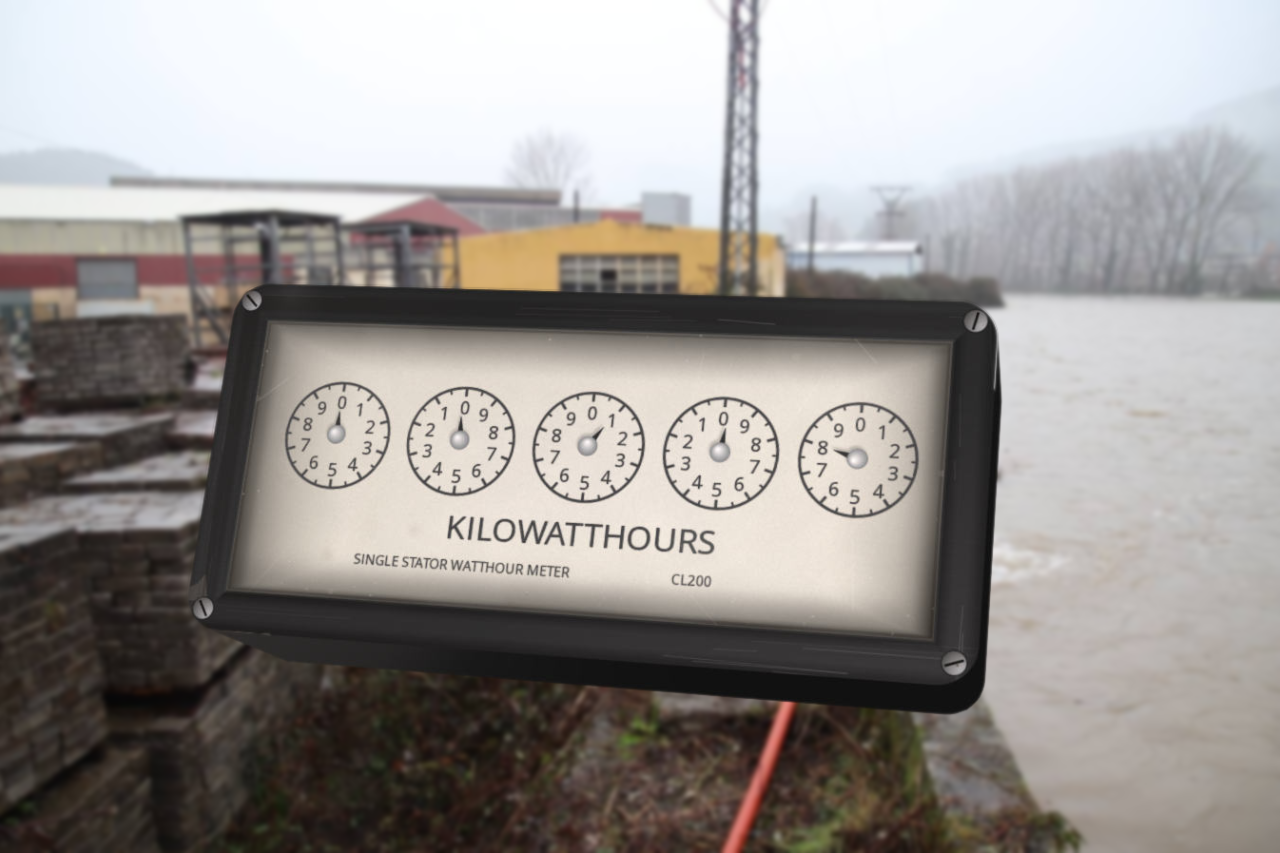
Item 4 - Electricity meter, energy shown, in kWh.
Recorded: 98 kWh
